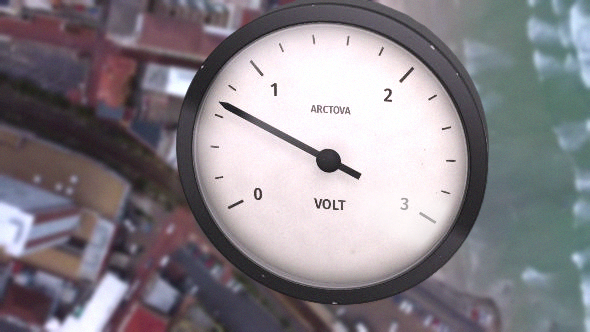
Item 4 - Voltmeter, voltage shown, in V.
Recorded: 0.7 V
